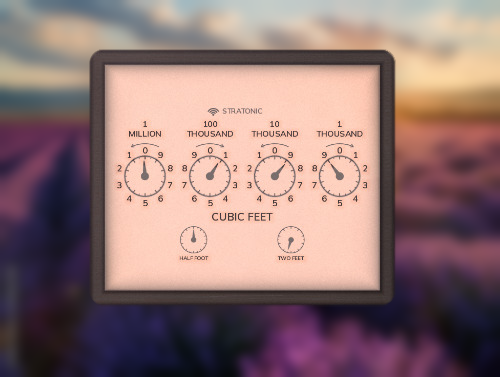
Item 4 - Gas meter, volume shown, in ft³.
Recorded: 8900 ft³
